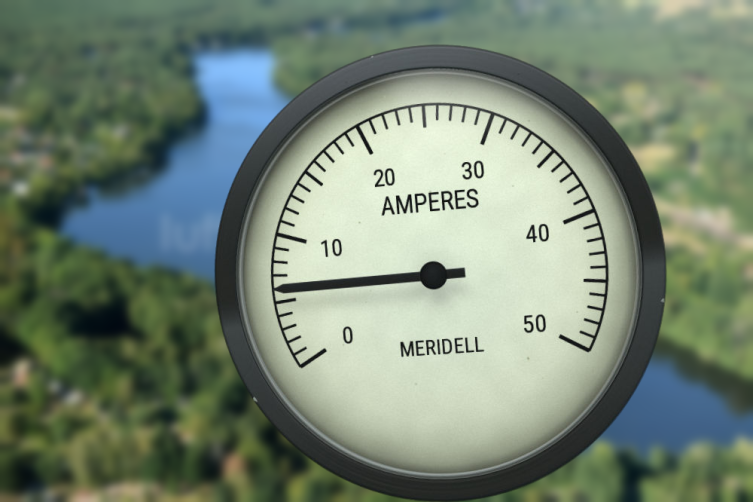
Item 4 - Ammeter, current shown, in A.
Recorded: 6 A
